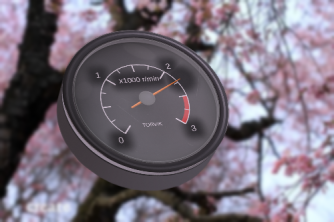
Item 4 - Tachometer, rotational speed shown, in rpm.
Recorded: 2250 rpm
